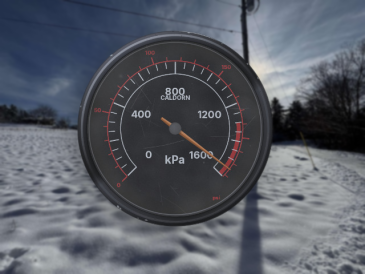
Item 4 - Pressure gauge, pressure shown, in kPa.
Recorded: 1550 kPa
